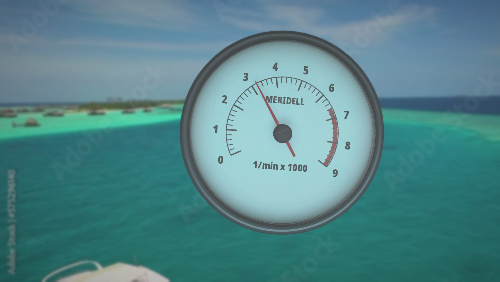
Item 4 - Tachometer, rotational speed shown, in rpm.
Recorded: 3200 rpm
